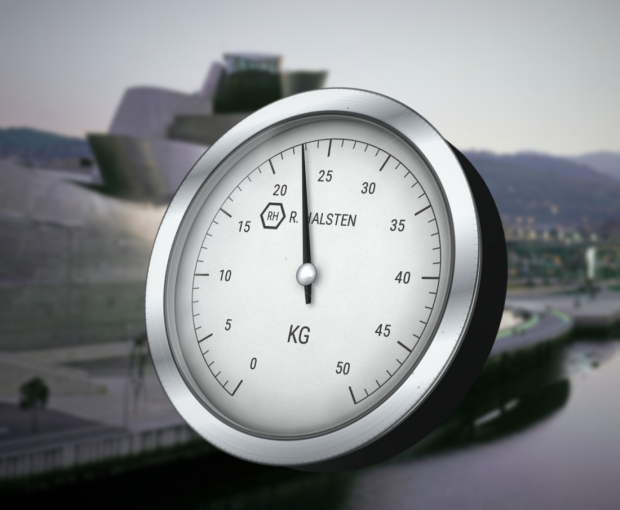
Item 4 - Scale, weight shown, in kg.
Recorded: 23 kg
